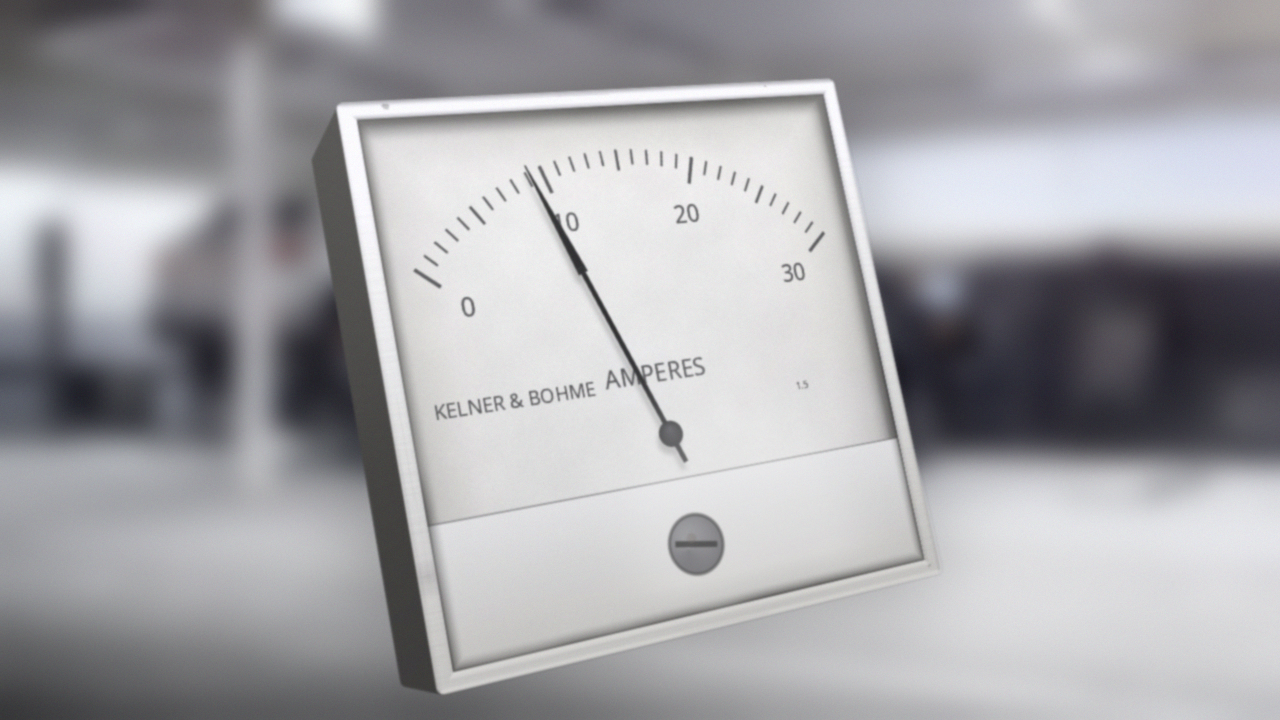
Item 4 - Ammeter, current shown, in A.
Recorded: 9 A
